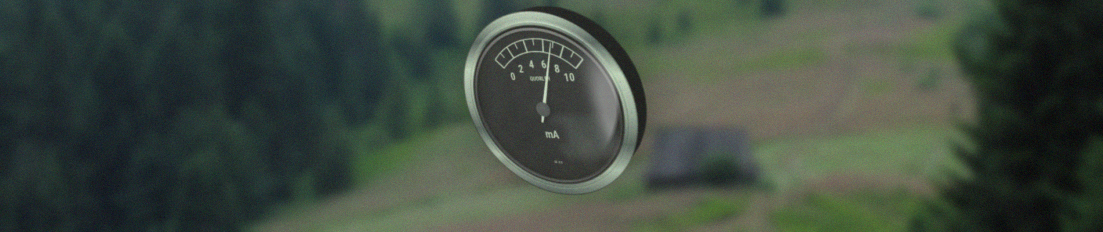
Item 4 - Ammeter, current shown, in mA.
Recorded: 7 mA
